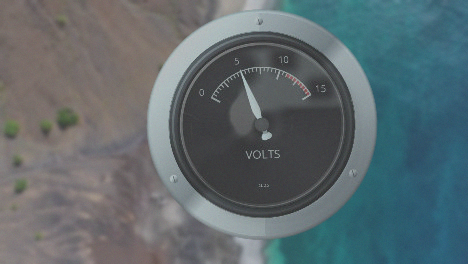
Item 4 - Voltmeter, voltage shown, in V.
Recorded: 5 V
